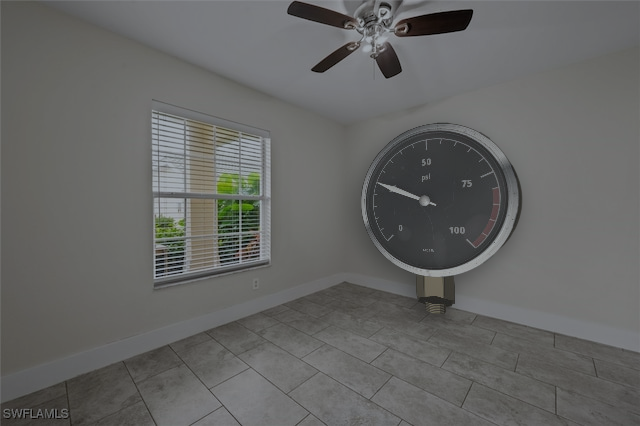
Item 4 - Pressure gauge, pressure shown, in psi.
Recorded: 25 psi
